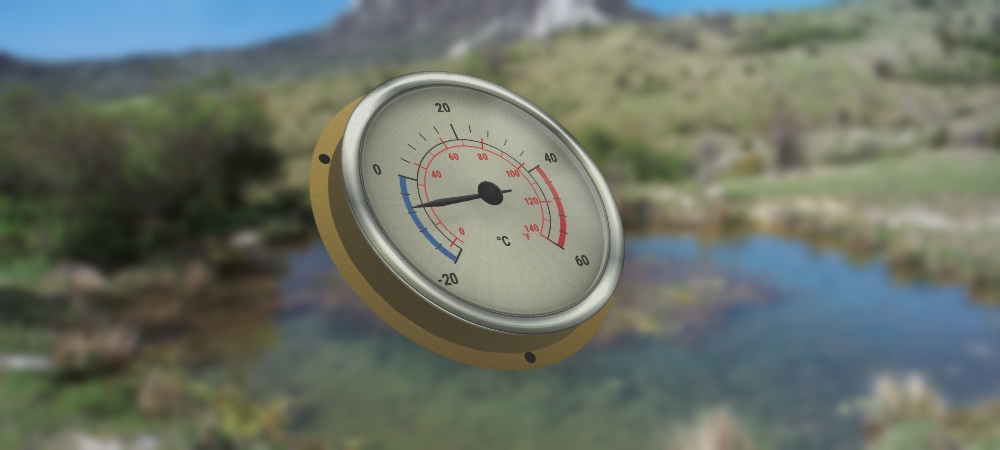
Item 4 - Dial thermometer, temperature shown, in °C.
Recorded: -8 °C
